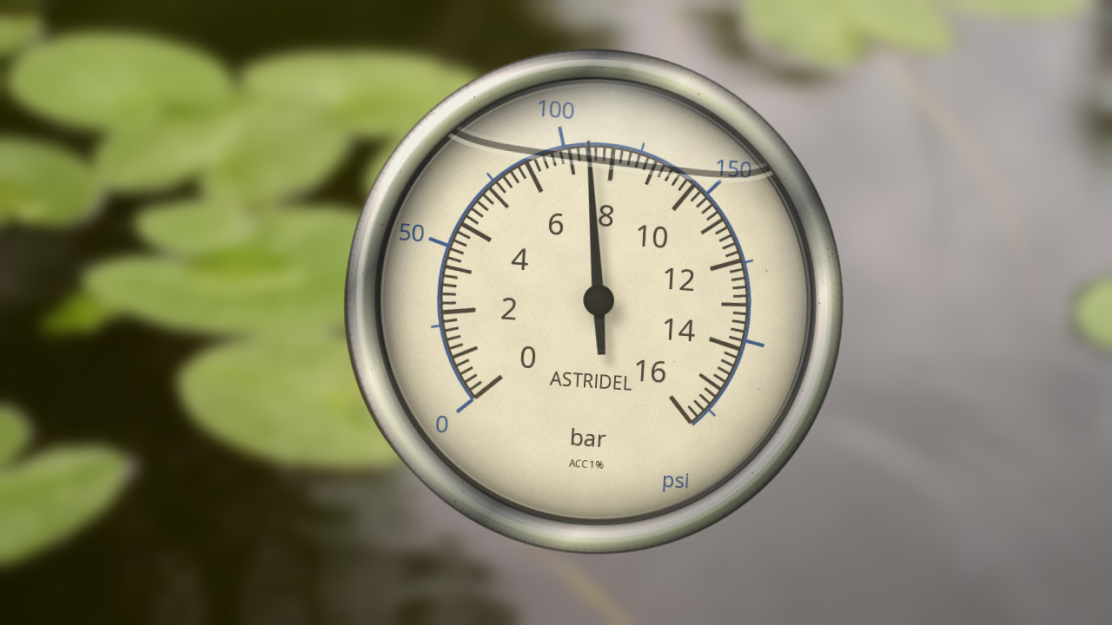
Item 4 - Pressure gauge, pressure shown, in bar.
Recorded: 7.4 bar
